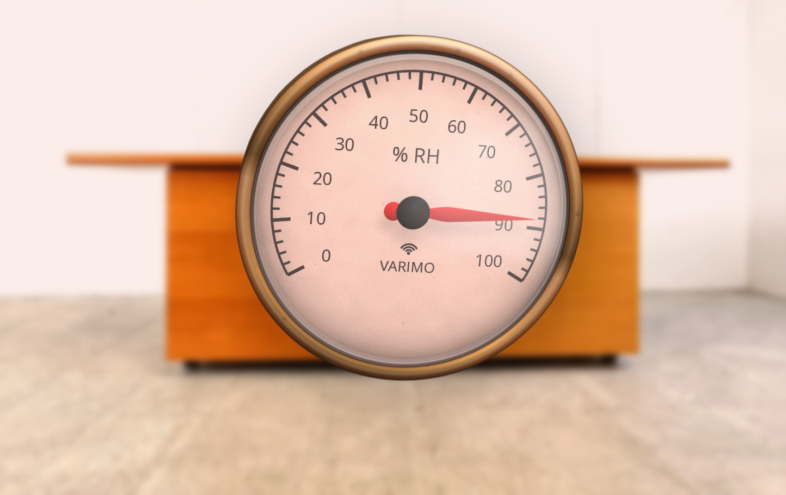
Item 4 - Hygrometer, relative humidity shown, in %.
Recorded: 88 %
